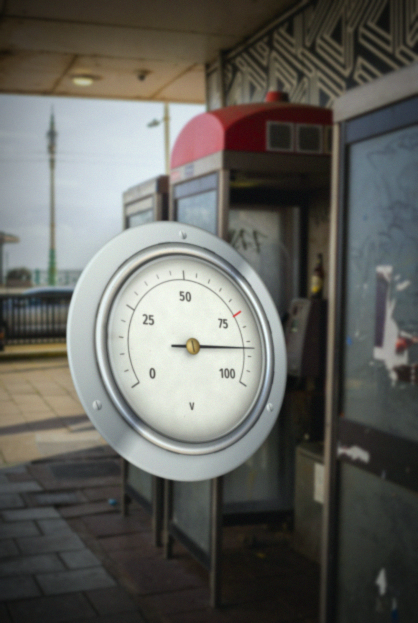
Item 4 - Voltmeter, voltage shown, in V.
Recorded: 87.5 V
